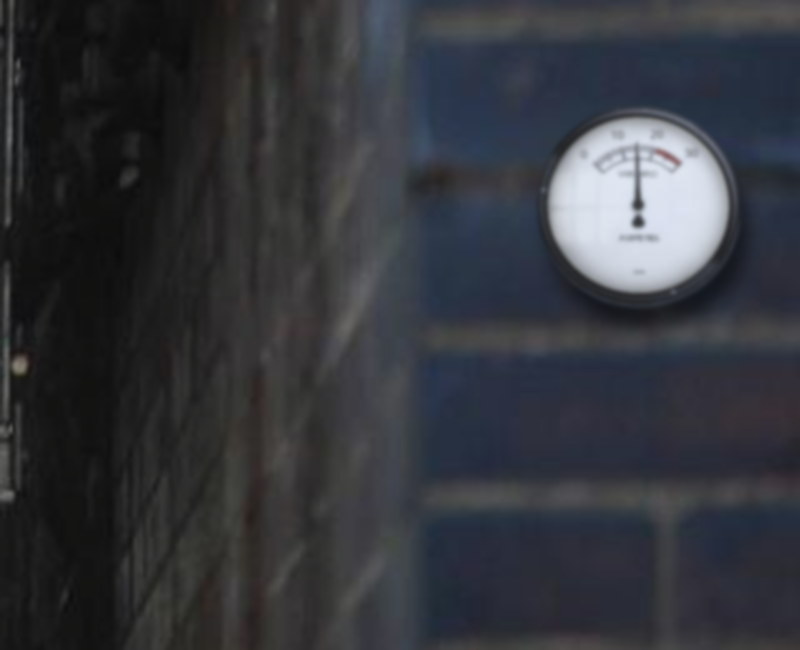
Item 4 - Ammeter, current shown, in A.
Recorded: 15 A
